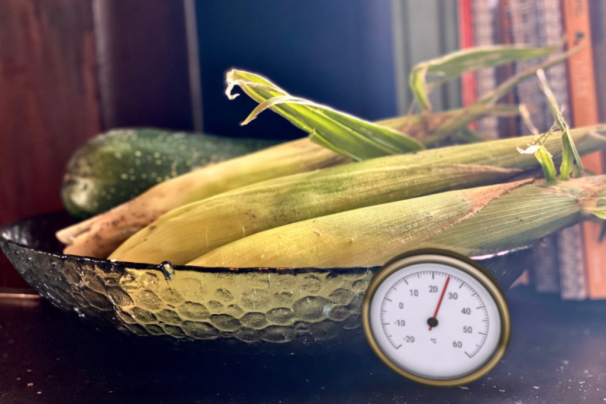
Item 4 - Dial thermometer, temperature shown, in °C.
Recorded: 25 °C
